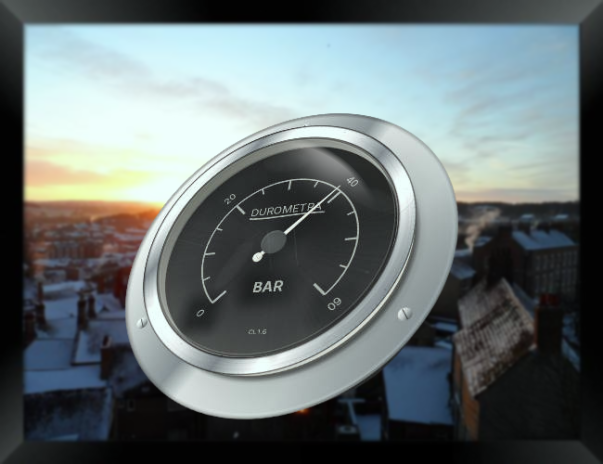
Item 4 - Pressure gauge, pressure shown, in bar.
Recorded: 40 bar
